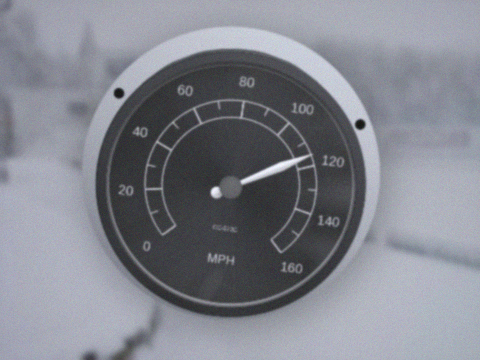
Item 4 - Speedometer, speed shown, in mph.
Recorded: 115 mph
